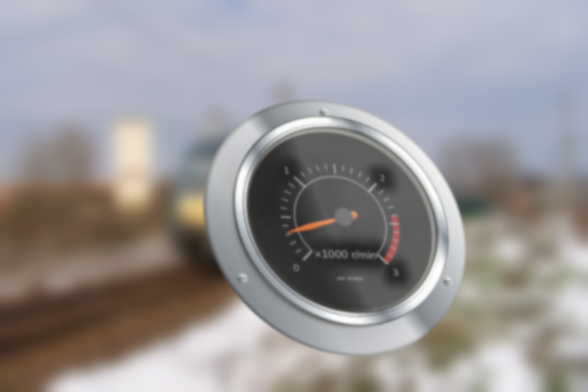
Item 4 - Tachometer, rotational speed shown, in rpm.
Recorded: 300 rpm
